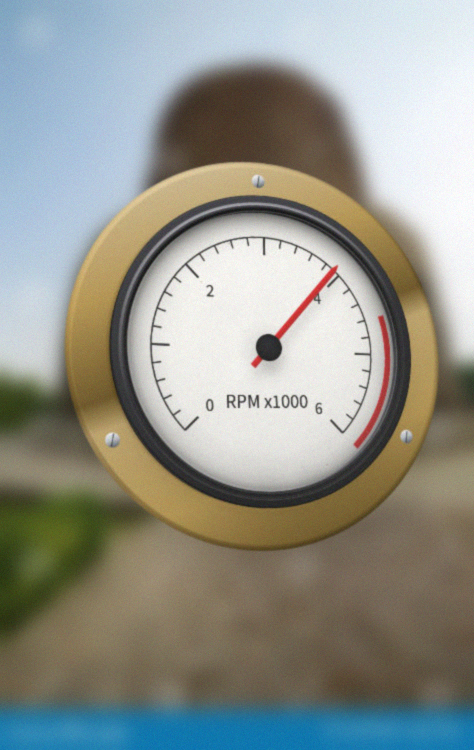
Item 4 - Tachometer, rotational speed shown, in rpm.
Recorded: 3900 rpm
